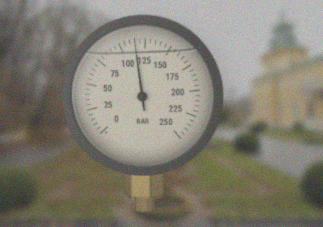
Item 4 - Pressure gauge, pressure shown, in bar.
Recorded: 115 bar
